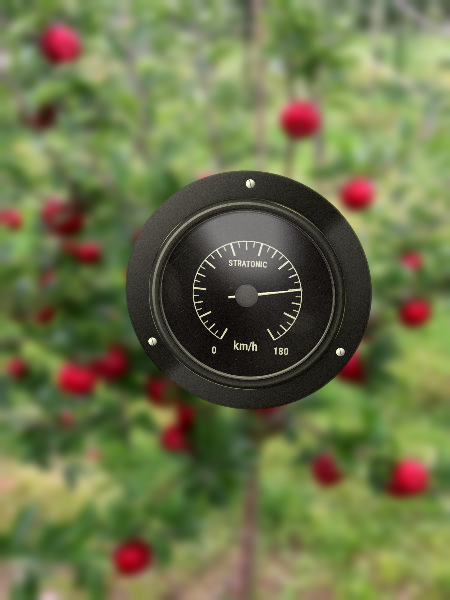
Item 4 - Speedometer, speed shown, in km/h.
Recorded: 140 km/h
